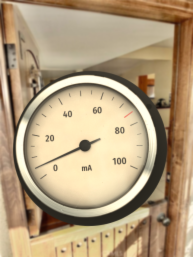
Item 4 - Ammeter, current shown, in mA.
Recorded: 5 mA
